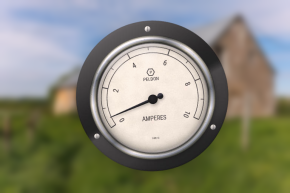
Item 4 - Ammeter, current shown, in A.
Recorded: 0.5 A
